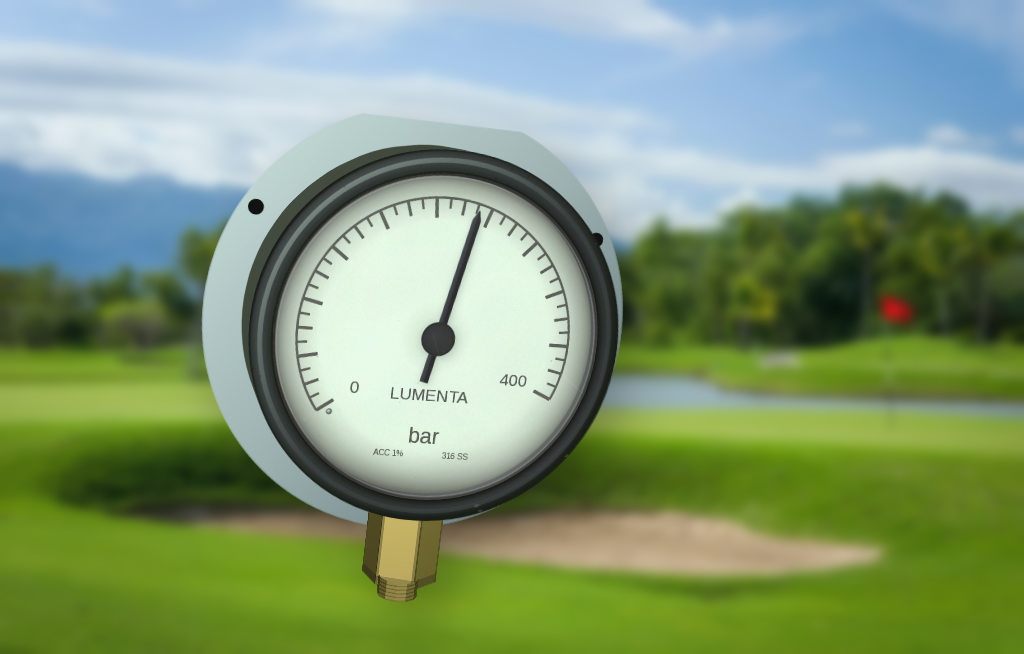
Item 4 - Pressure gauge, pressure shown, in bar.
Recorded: 230 bar
